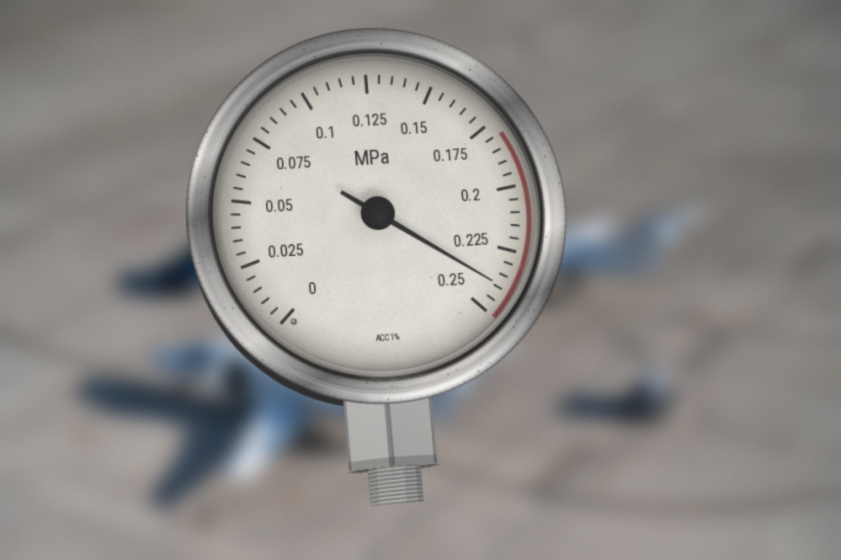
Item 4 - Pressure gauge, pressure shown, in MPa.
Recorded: 0.24 MPa
